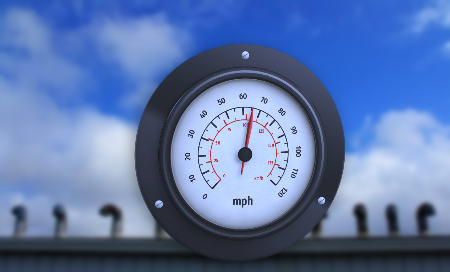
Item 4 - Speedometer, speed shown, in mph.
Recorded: 65 mph
